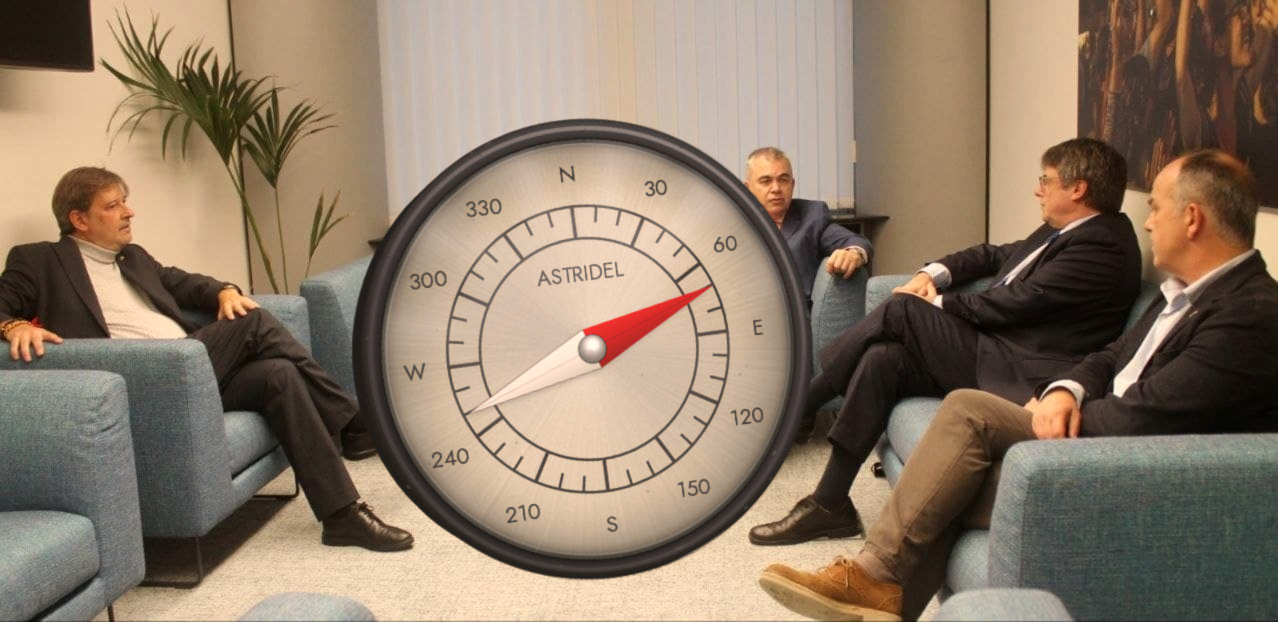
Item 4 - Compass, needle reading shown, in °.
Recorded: 70 °
